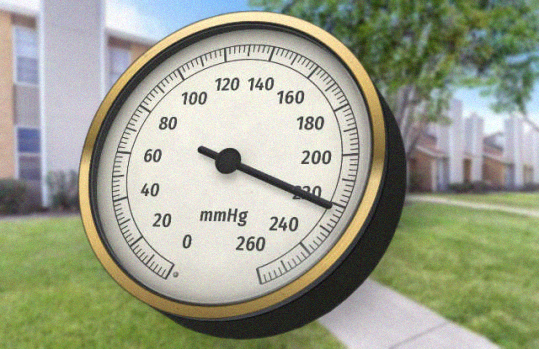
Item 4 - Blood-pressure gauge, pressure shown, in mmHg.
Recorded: 222 mmHg
